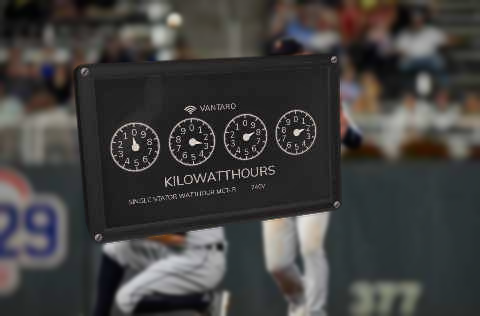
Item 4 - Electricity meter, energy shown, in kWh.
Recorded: 282 kWh
